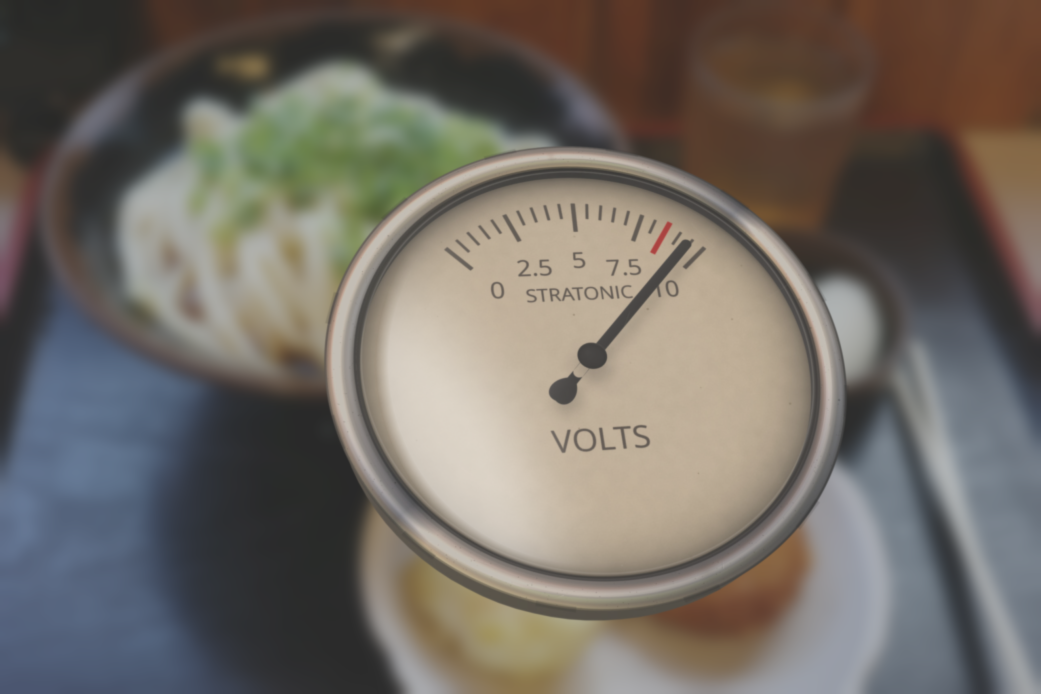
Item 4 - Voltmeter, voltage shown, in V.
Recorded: 9.5 V
